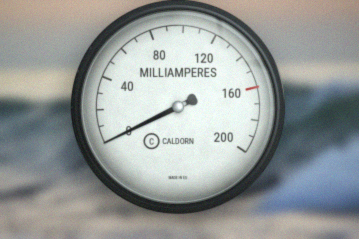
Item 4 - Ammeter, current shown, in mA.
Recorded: 0 mA
